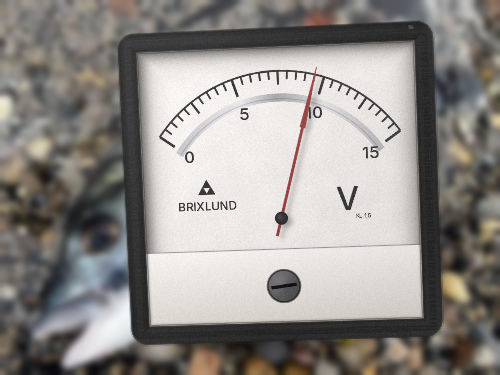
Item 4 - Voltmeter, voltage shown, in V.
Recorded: 9.5 V
